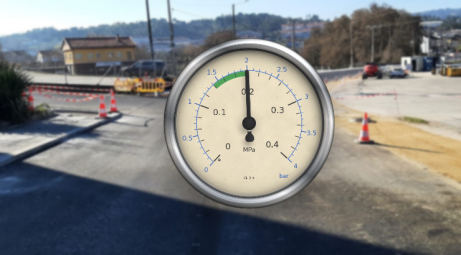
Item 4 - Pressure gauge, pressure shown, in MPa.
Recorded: 0.2 MPa
